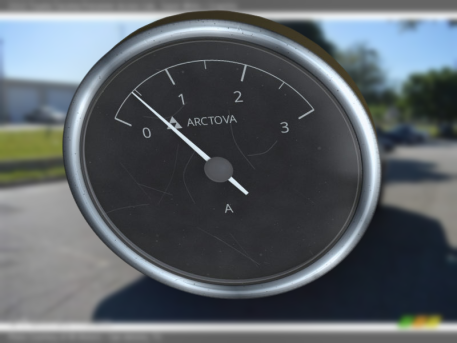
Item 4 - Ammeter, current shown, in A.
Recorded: 0.5 A
